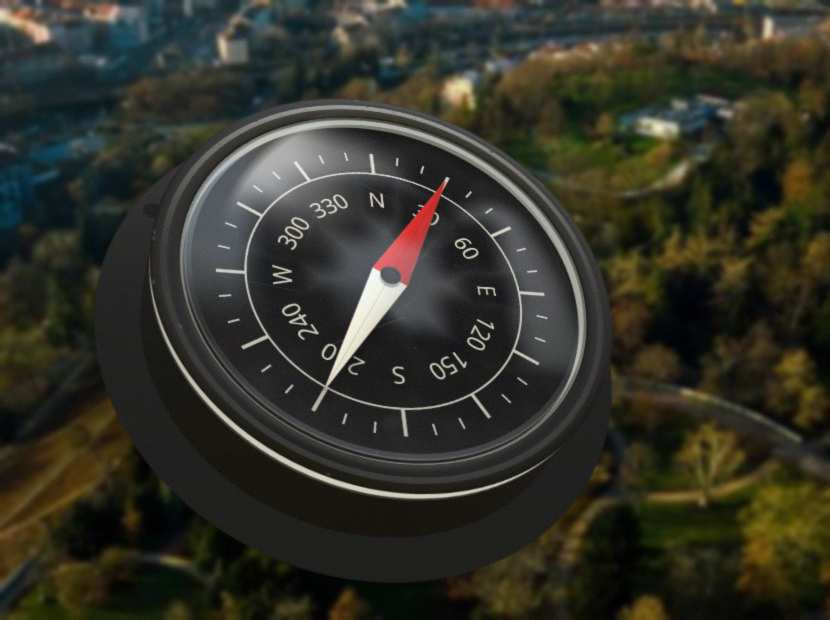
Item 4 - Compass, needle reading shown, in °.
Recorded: 30 °
